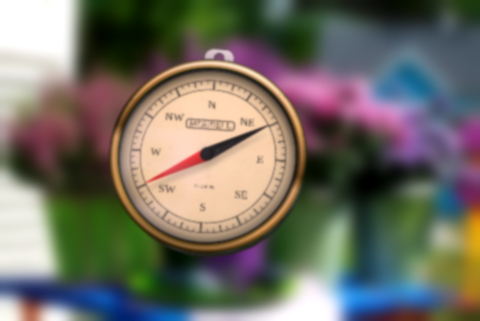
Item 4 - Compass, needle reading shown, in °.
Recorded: 240 °
